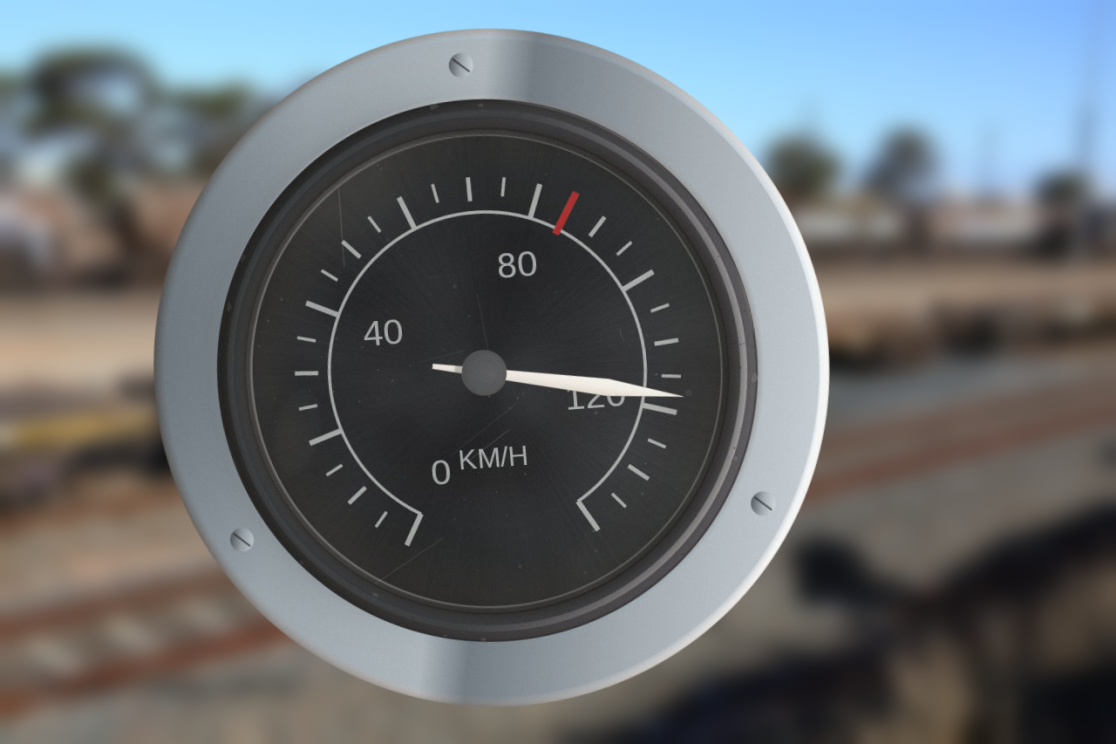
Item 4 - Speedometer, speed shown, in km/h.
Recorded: 117.5 km/h
